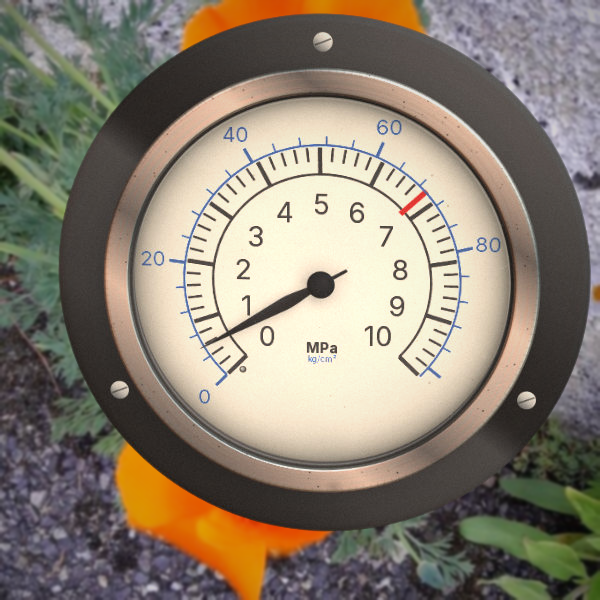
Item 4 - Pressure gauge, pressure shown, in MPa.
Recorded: 0.6 MPa
